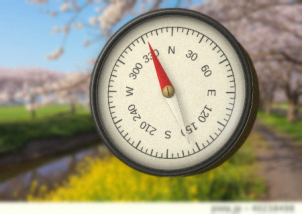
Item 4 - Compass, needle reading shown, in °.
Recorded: 335 °
